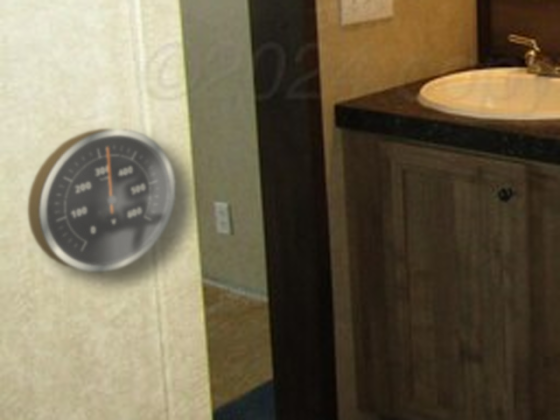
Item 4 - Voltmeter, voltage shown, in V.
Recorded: 320 V
